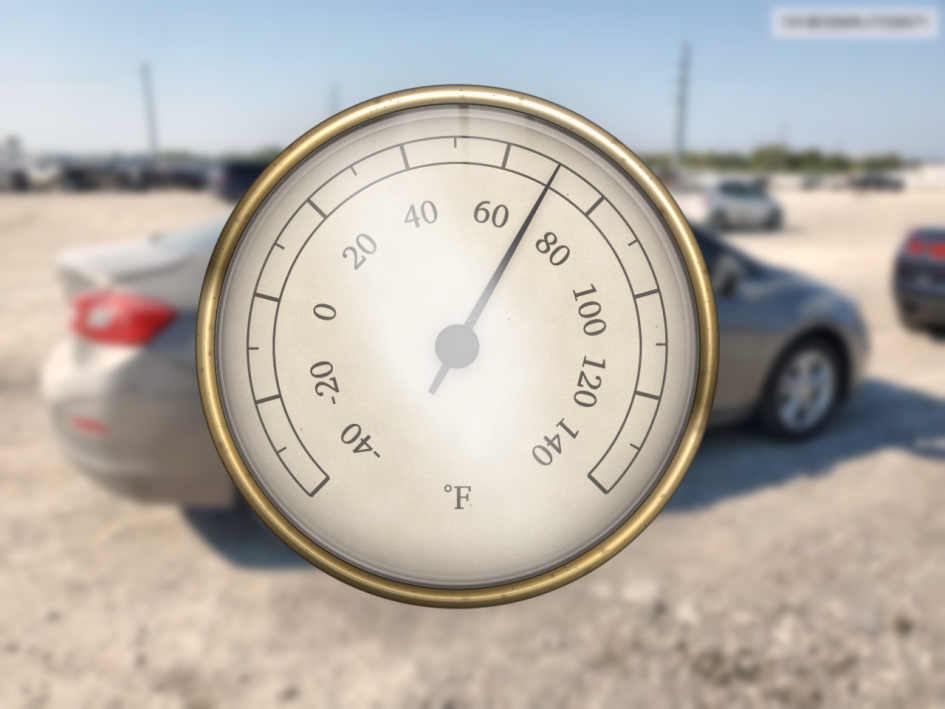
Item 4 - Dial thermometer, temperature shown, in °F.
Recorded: 70 °F
